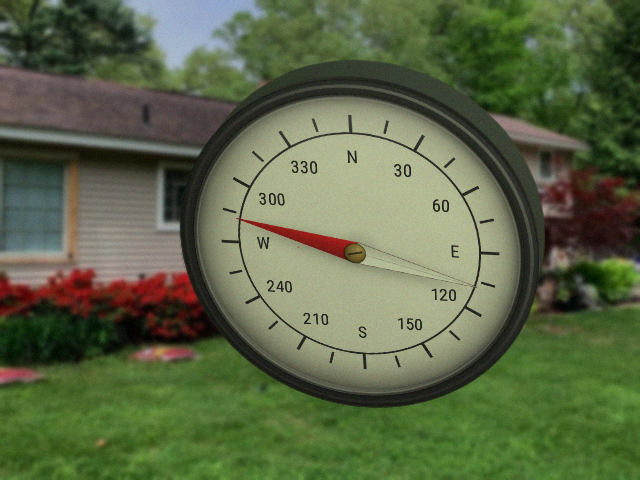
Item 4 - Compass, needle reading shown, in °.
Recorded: 285 °
